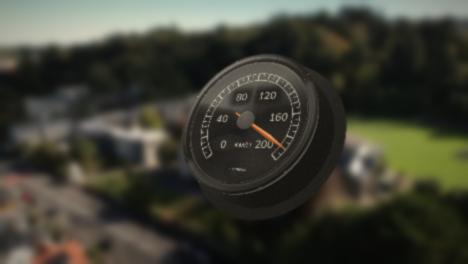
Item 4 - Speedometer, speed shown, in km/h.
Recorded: 190 km/h
